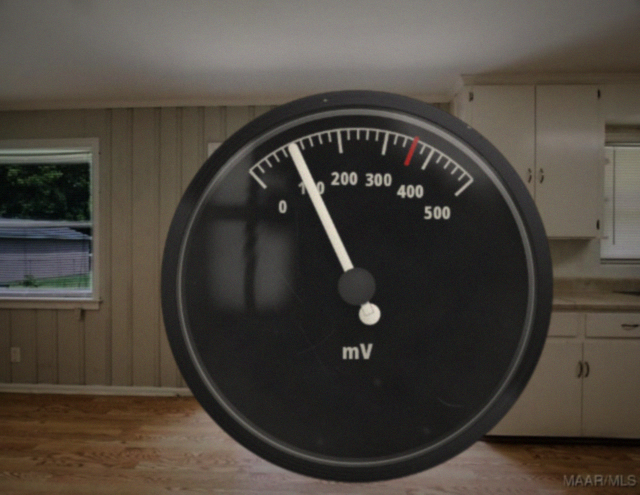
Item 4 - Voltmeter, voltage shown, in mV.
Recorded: 100 mV
